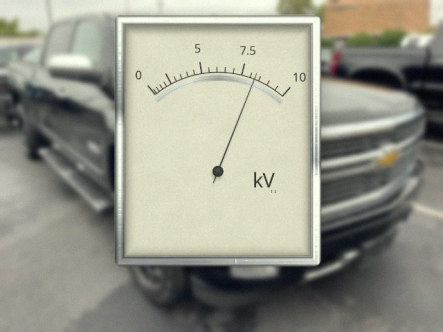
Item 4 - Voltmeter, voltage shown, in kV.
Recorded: 8.25 kV
